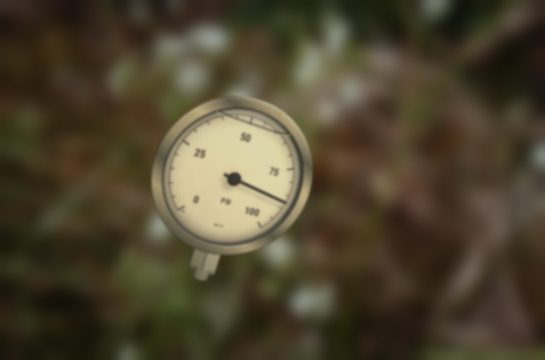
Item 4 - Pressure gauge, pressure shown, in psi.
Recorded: 87.5 psi
